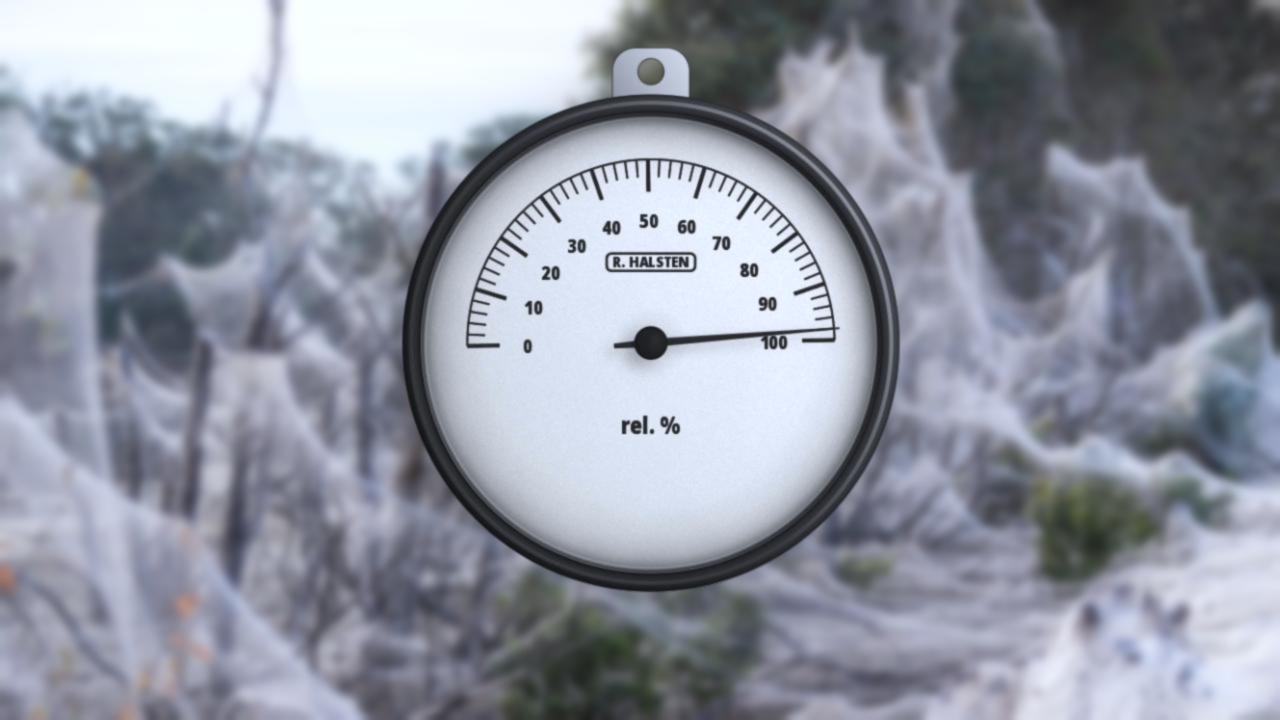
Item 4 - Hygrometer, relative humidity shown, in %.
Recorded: 98 %
